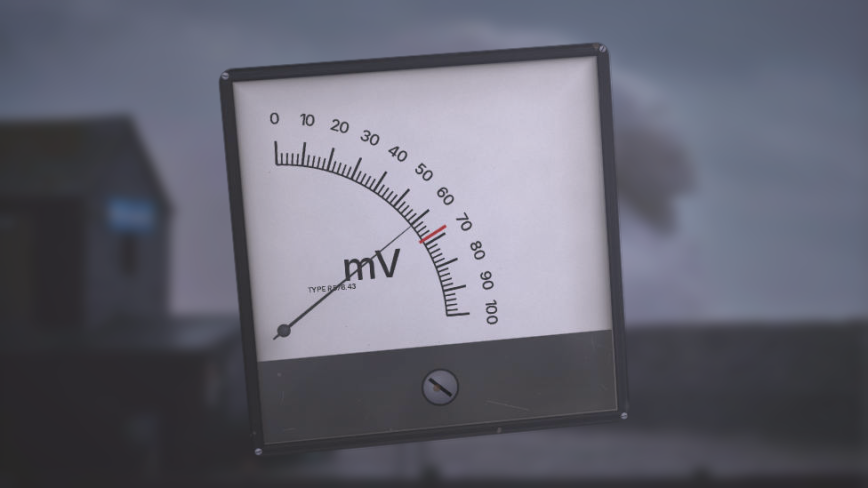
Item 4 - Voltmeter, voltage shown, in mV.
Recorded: 60 mV
